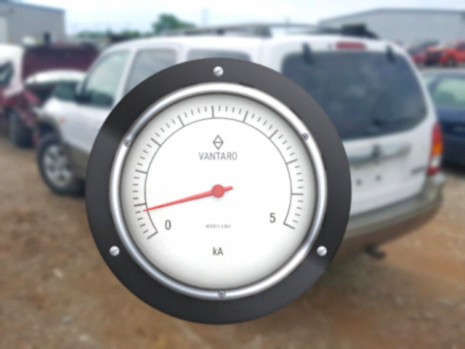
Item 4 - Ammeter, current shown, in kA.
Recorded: 0.4 kA
